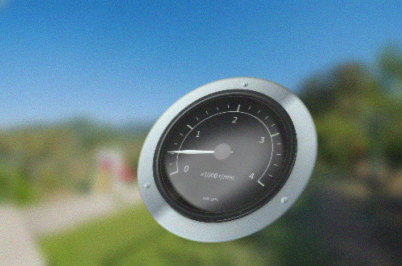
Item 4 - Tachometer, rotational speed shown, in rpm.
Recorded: 400 rpm
